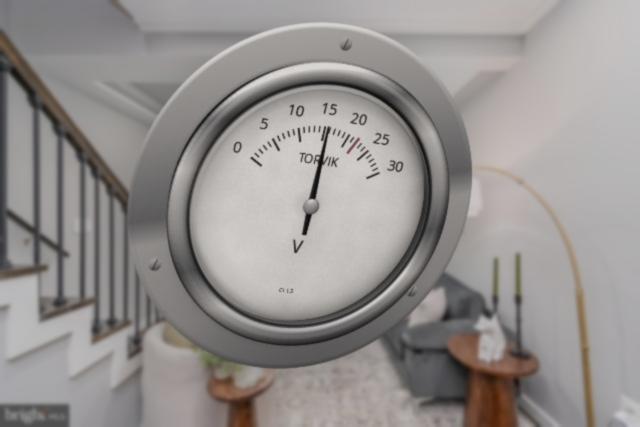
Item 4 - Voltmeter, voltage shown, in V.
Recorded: 15 V
